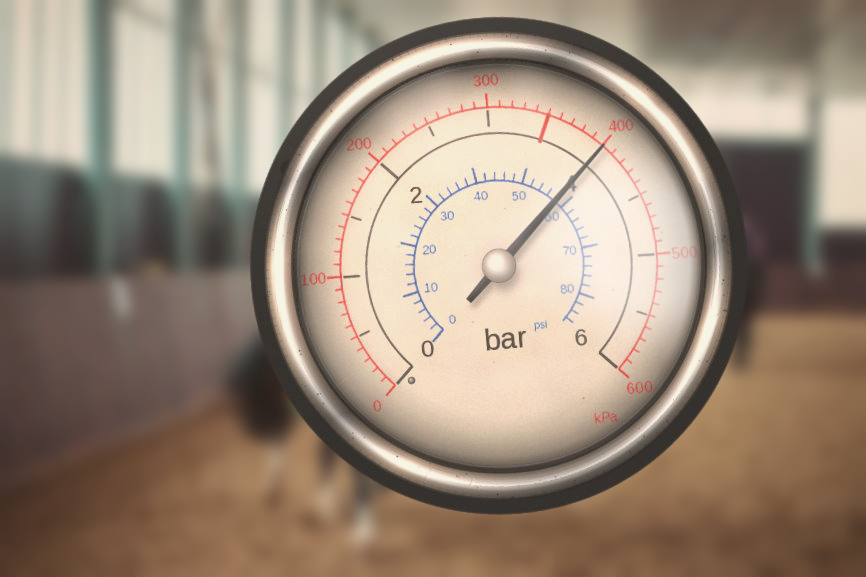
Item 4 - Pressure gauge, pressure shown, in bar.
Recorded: 4 bar
